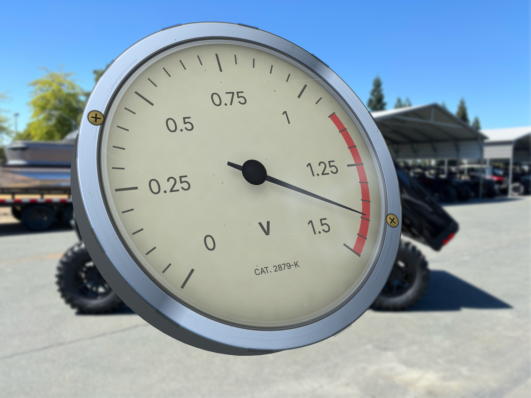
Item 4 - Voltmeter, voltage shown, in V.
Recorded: 1.4 V
